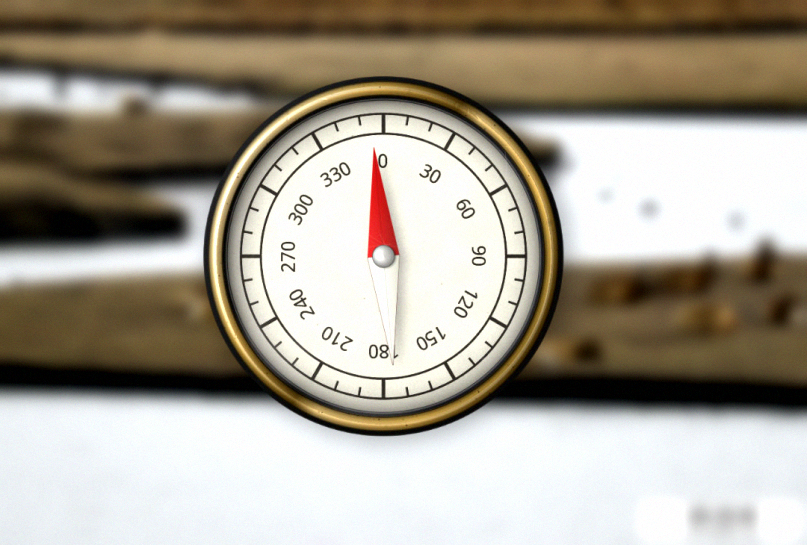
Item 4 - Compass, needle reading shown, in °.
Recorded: 355 °
